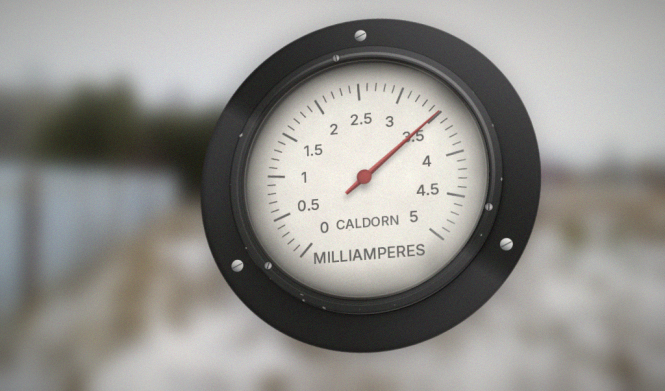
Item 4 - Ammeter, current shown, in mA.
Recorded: 3.5 mA
